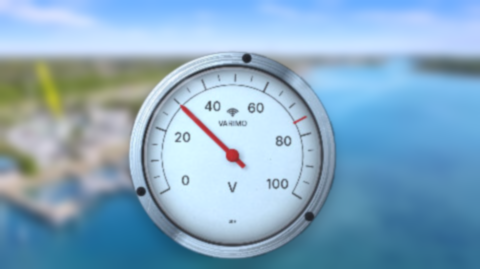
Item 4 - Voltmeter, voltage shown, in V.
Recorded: 30 V
